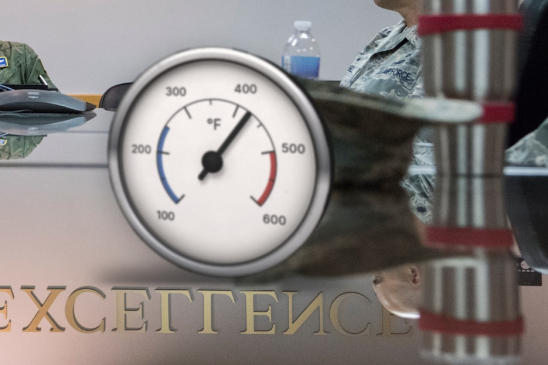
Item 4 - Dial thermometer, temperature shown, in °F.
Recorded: 425 °F
